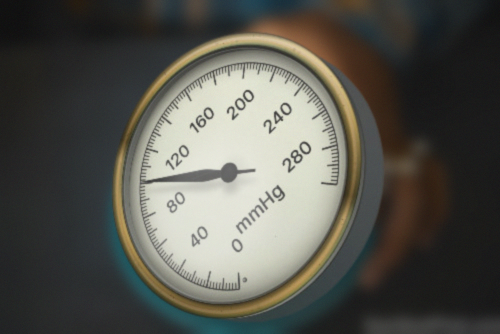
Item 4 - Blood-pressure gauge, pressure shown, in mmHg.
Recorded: 100 mmHg
